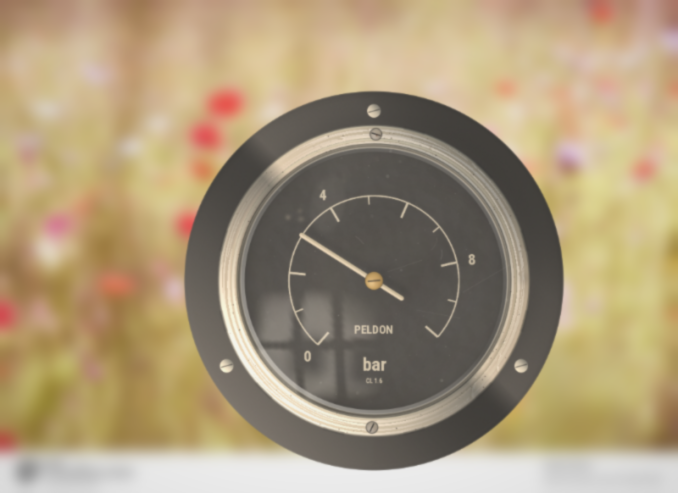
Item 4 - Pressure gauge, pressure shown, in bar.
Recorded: 3 bar
